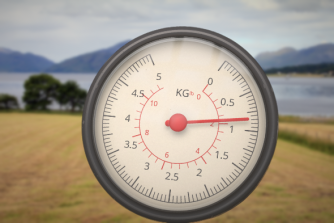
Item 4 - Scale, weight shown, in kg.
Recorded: 0.85 kg
